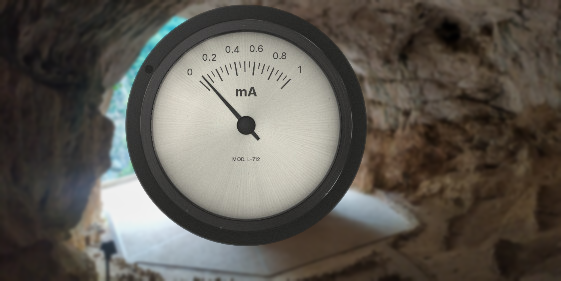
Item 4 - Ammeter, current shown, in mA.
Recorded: 0.05 mA
